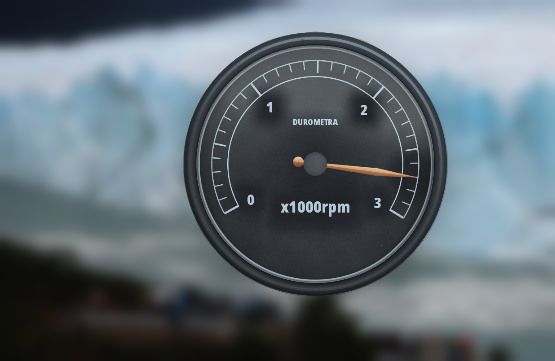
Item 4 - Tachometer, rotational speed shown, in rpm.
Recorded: 2700 rpm
